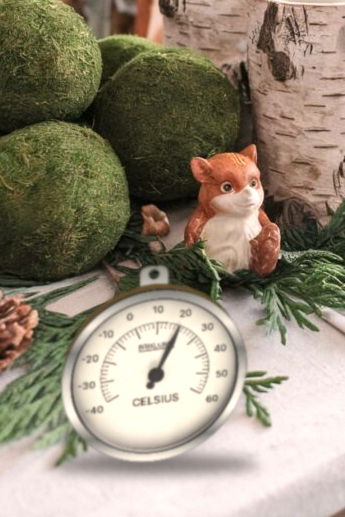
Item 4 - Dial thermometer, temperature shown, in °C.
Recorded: 20 °C
